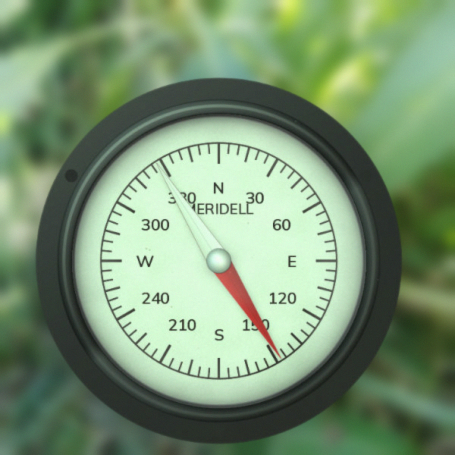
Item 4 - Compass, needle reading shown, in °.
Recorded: 147.5 °
